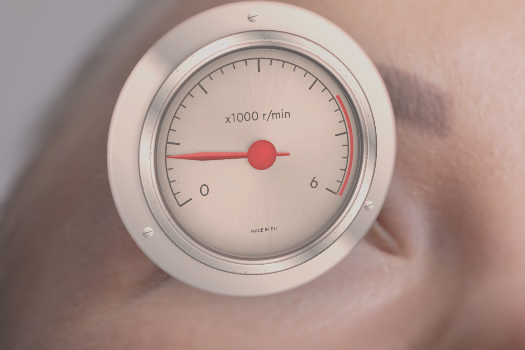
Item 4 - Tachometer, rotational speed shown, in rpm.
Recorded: 800 rpm
